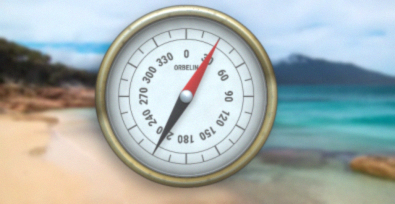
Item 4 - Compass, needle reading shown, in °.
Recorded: 30 °
